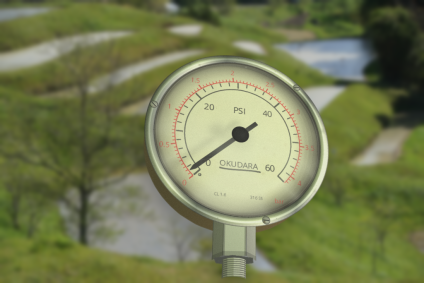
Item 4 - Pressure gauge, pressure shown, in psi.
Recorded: 1 psi
